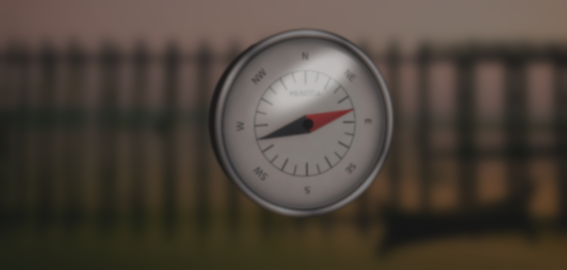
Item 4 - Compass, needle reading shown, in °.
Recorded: 75 °
